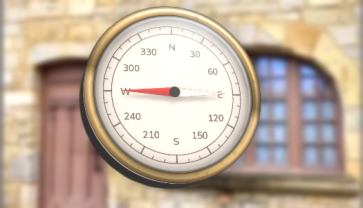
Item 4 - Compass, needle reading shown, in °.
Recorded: 270 °
